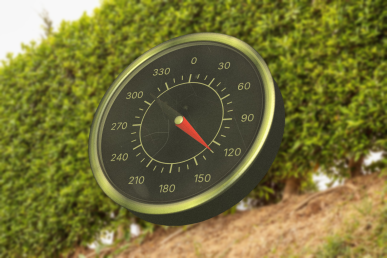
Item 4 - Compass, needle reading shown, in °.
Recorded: 130 °
